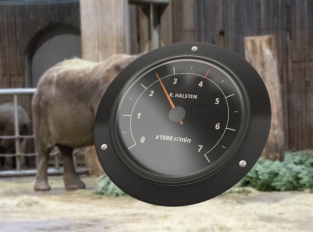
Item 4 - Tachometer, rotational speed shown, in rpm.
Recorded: 2500 rpm
